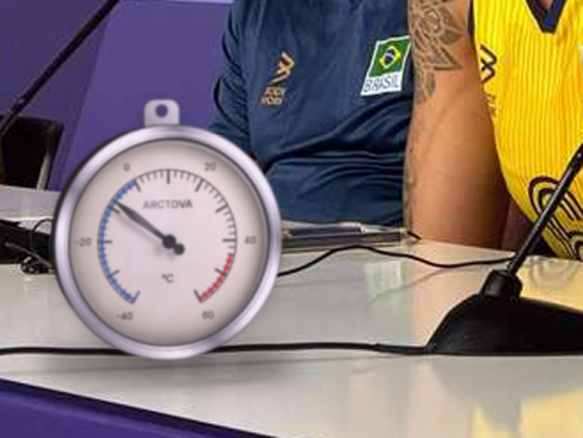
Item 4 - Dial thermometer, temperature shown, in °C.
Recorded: -8 °C
